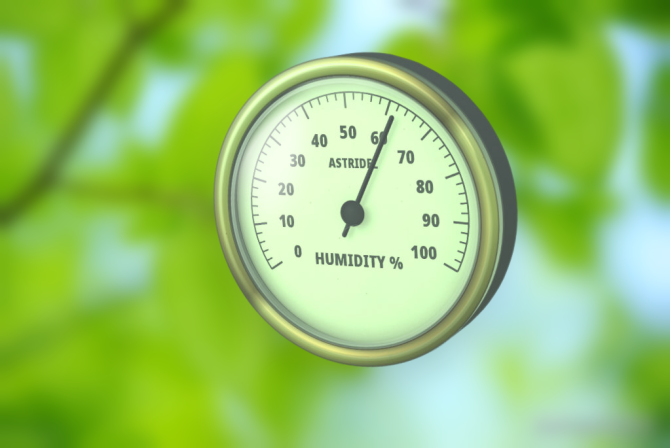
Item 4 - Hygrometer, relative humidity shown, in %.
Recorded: 62 %
